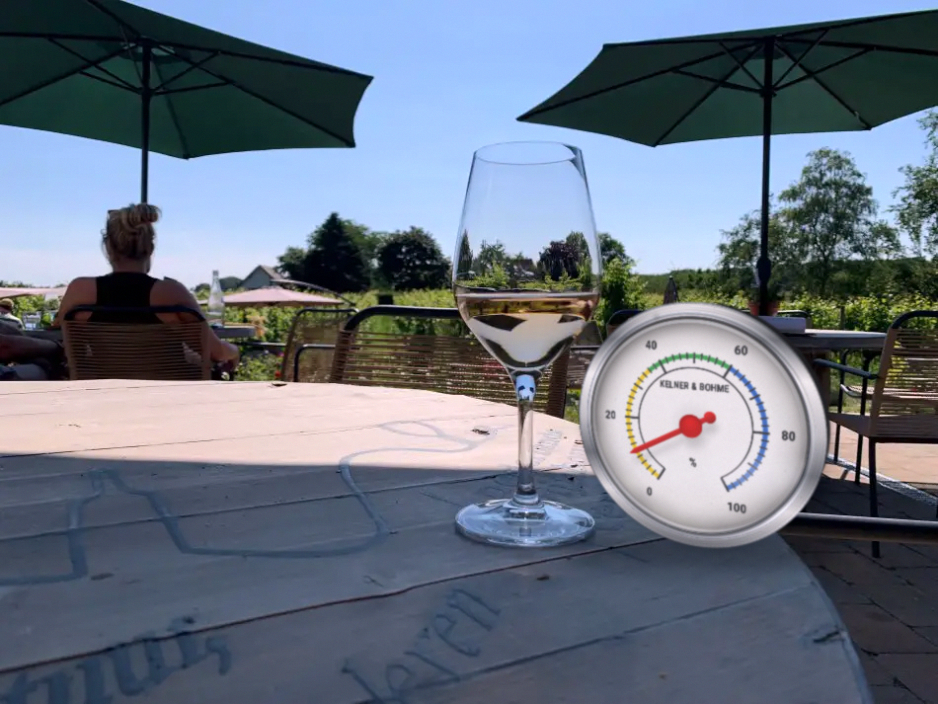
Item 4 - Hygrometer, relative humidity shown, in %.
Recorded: 10 %
